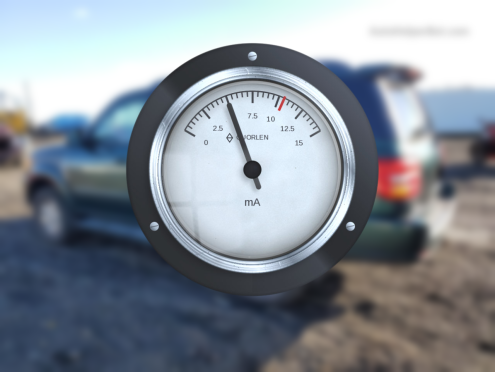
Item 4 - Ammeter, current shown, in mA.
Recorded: 5 mA
